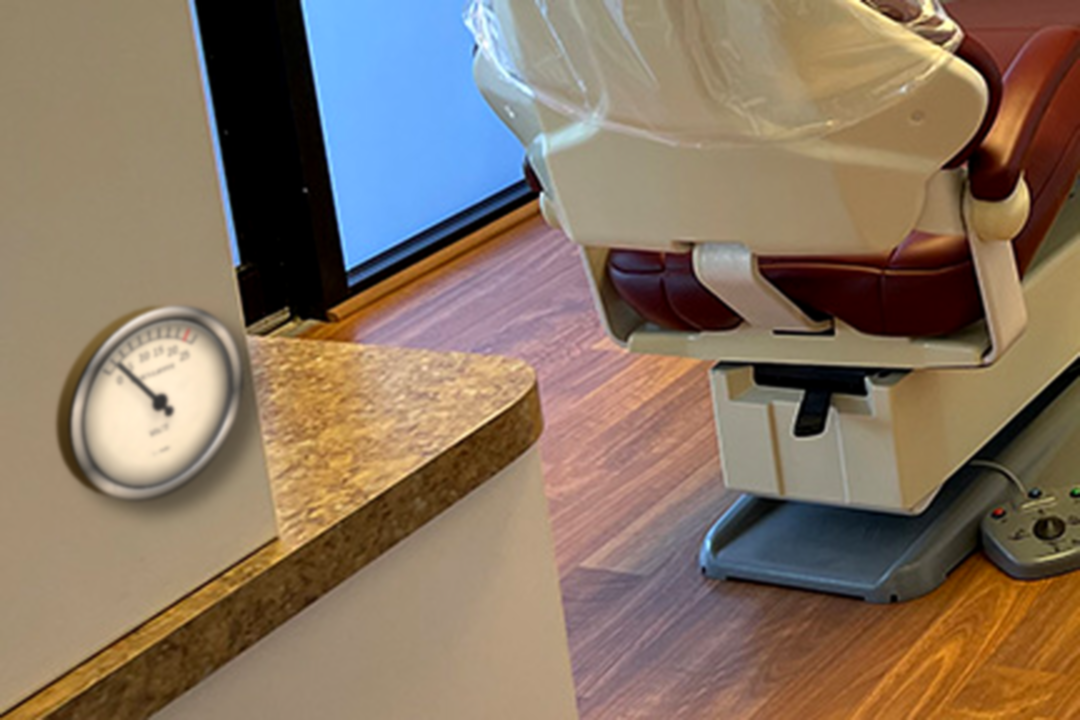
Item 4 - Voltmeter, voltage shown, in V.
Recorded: 2.5 V
